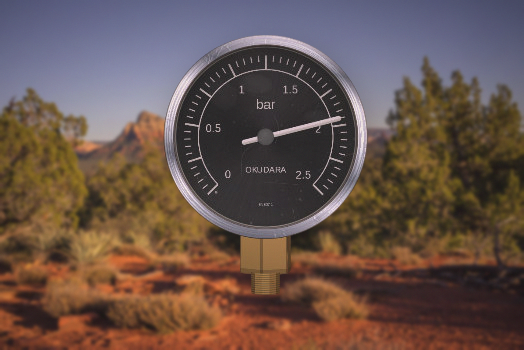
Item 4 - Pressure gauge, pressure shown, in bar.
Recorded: 1.95 bar
